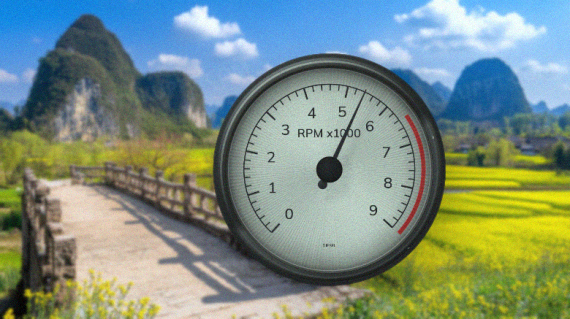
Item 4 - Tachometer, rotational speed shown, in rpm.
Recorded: 5400 rpm
